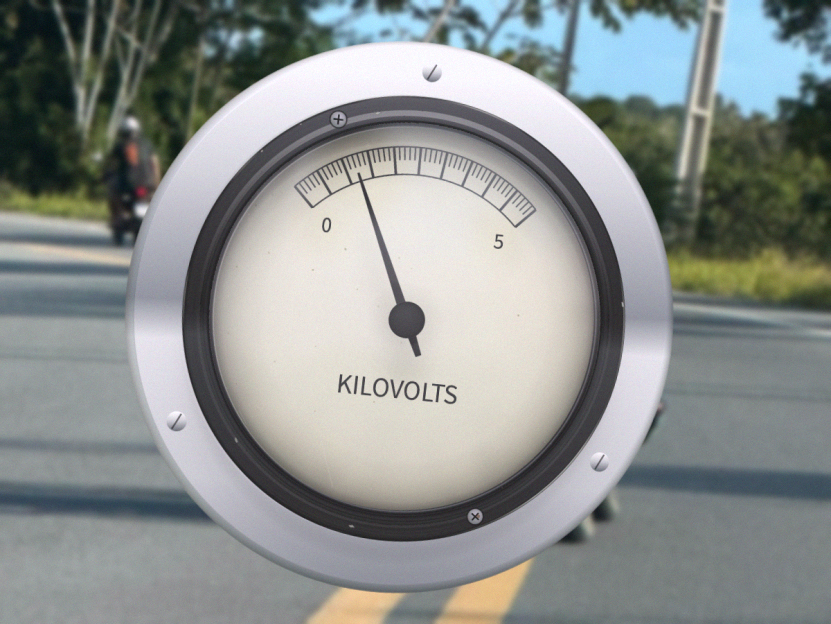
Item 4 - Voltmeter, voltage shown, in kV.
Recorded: 1.2 kV
